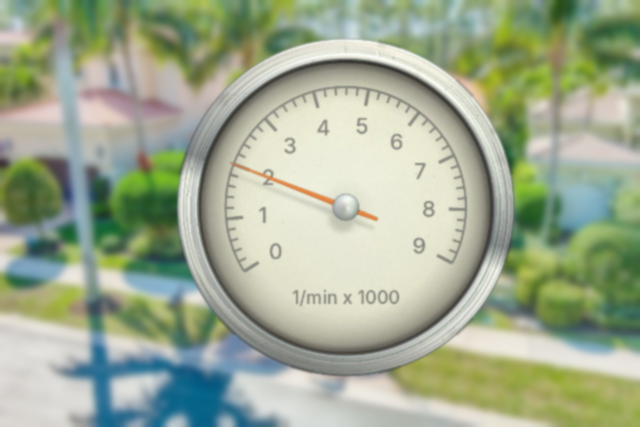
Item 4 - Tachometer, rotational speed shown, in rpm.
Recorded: 2000 rpm
